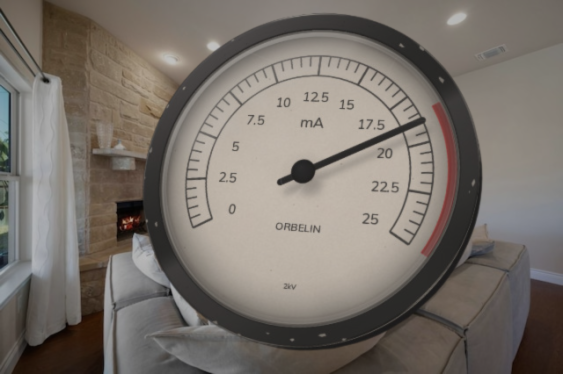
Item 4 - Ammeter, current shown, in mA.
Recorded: 19 mA
